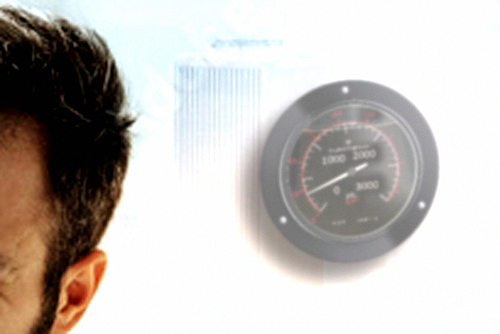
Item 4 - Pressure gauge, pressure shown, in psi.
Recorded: 300 psi
